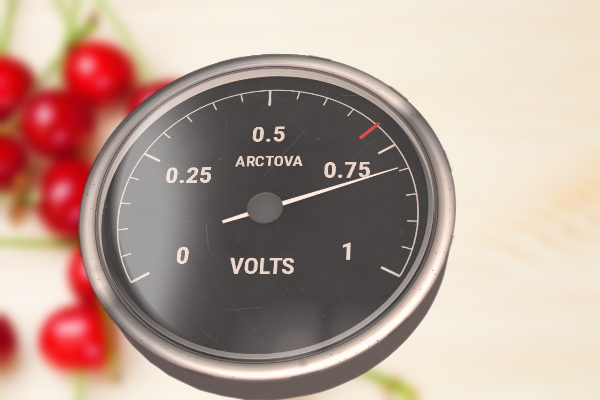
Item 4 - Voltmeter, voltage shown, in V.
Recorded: 0.8 V
